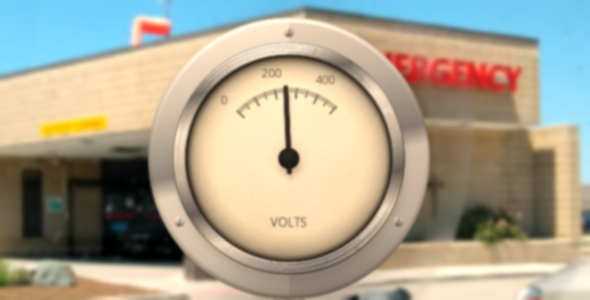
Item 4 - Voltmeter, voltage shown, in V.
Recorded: 250 V
